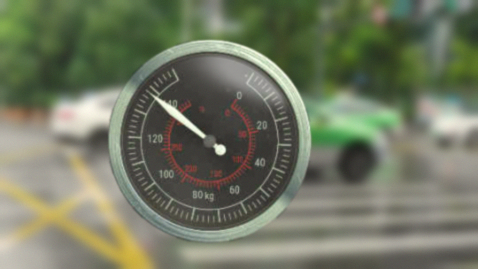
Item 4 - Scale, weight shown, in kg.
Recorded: 138 kg
